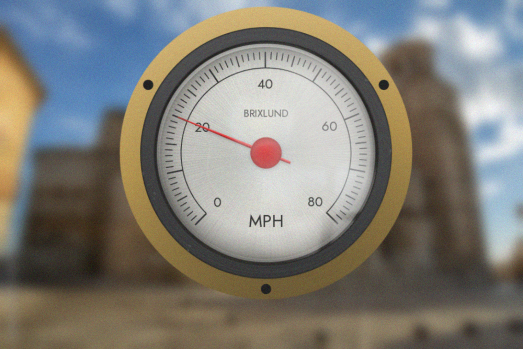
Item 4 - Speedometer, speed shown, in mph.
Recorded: 20 mph
